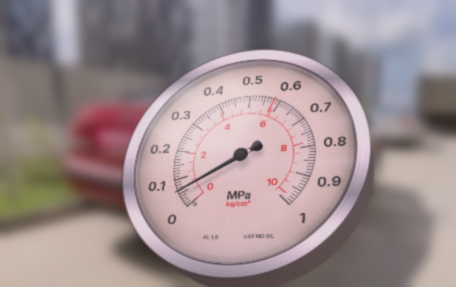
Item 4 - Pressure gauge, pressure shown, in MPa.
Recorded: 0.05 MPa
